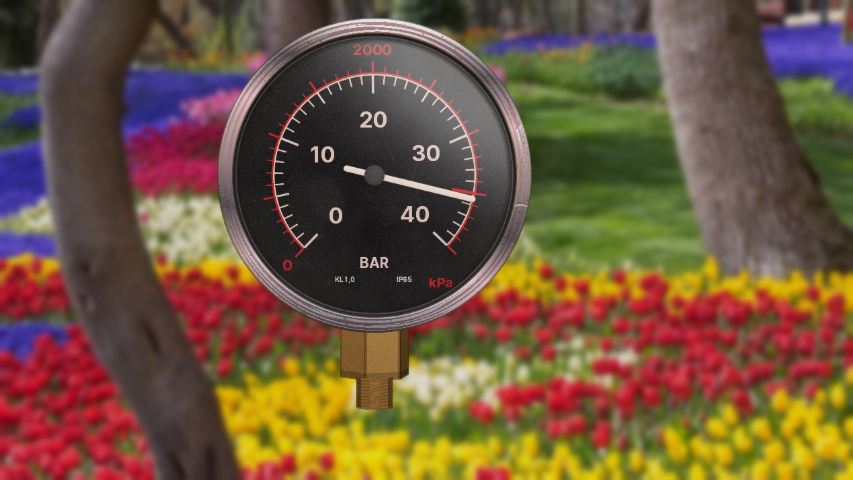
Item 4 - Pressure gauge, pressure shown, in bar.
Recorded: 35.5 bar
